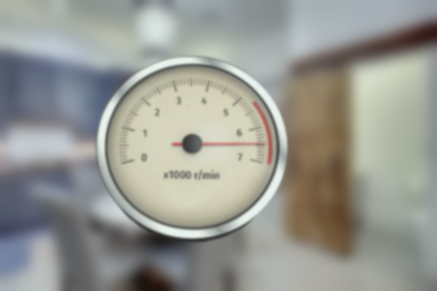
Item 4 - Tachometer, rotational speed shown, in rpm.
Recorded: 6500 rpm
